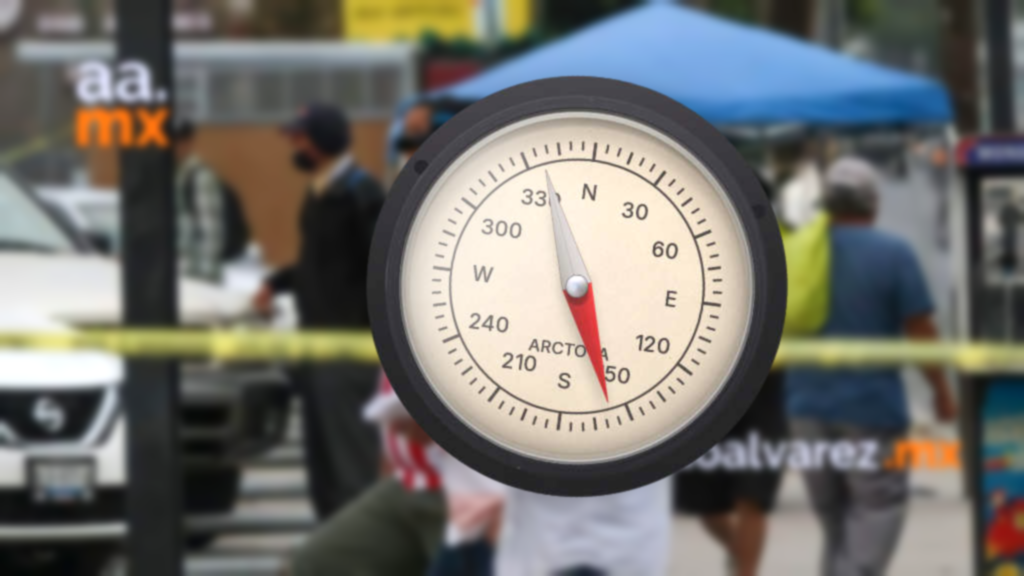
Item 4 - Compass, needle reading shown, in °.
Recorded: 157.5 °
